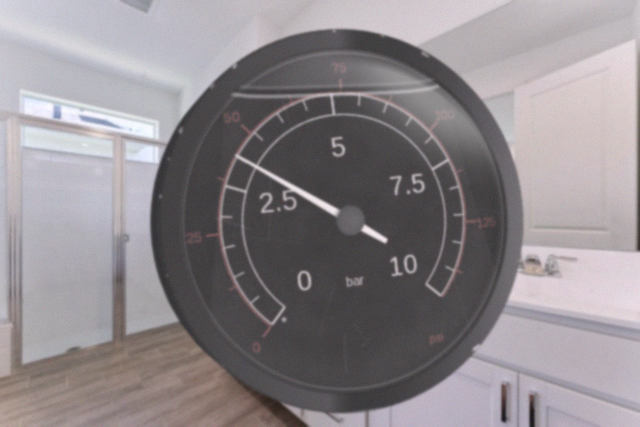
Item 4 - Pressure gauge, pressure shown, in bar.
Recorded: 3 bar
